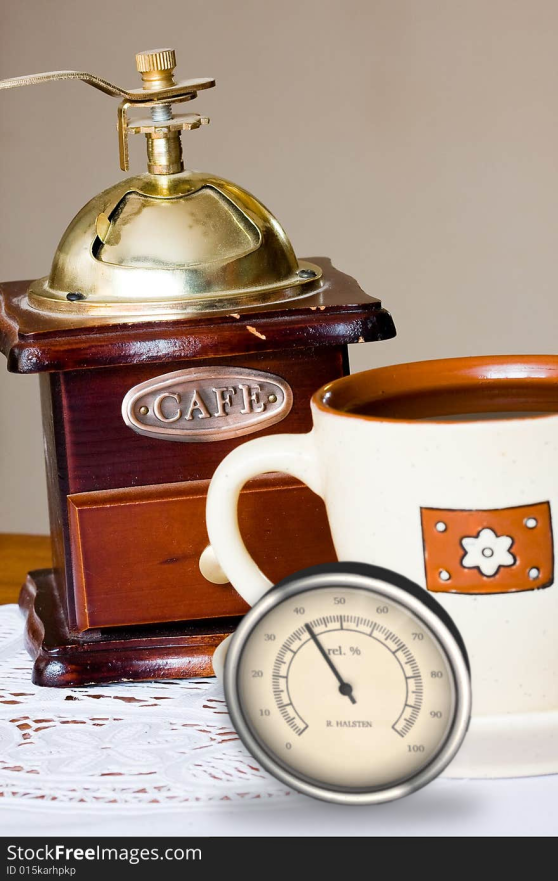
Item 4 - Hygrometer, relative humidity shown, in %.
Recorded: 40 %
